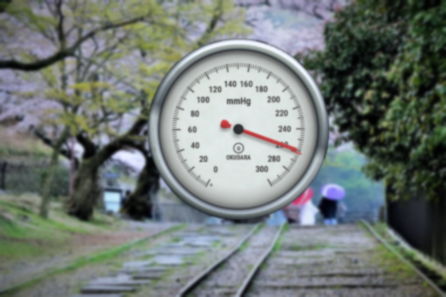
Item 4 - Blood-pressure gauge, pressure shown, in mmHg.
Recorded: 260 mmHg
